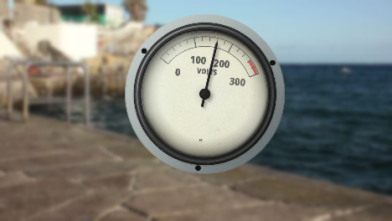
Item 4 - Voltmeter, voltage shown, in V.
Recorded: 160 V
